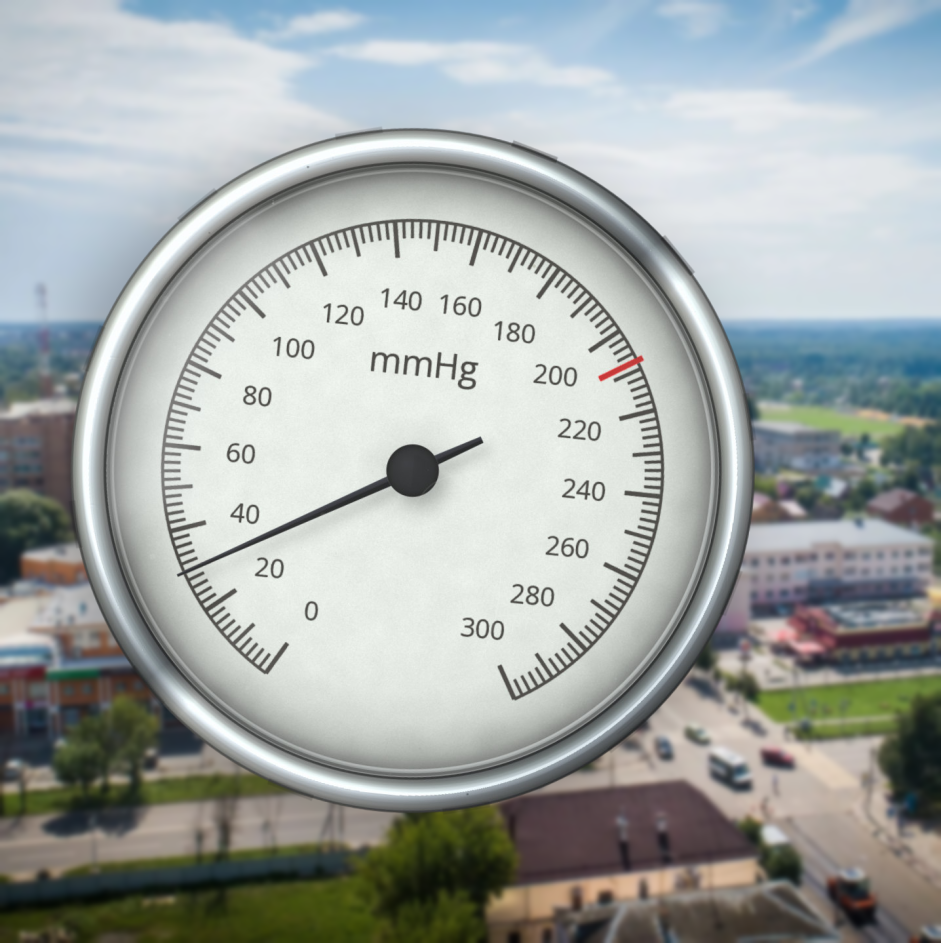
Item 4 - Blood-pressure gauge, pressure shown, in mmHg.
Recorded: 30 mmHg
